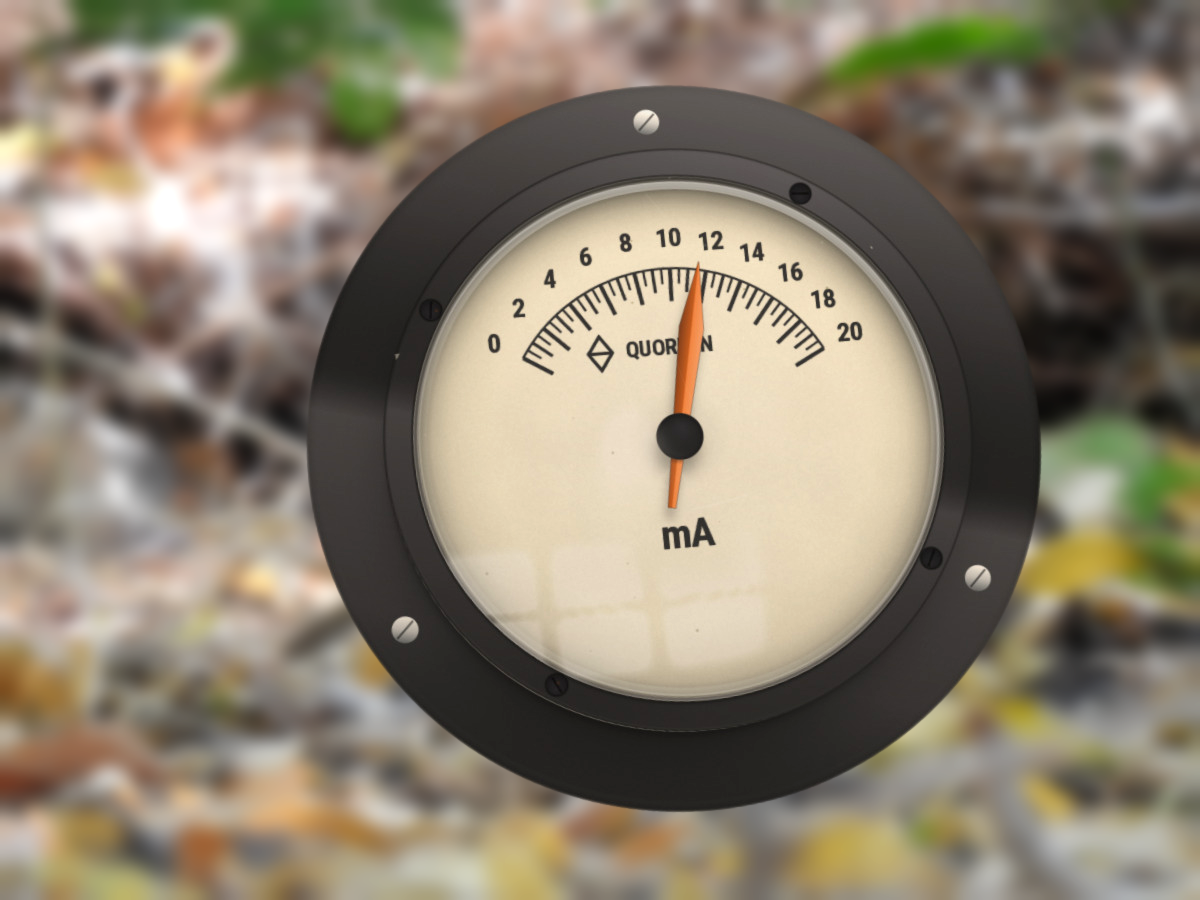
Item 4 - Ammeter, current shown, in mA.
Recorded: 11.5 mA
